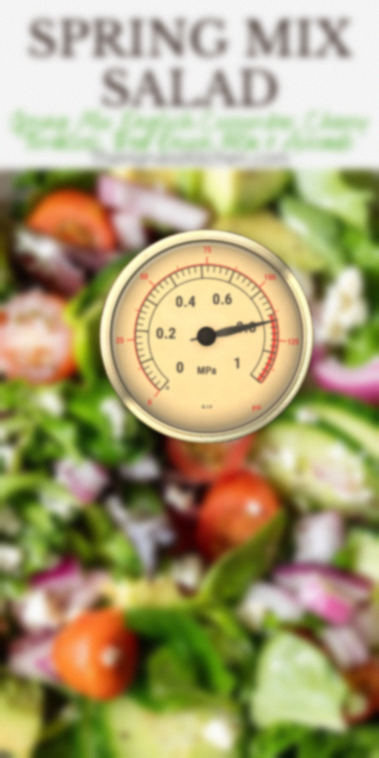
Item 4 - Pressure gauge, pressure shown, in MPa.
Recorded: 0.8 MPa
